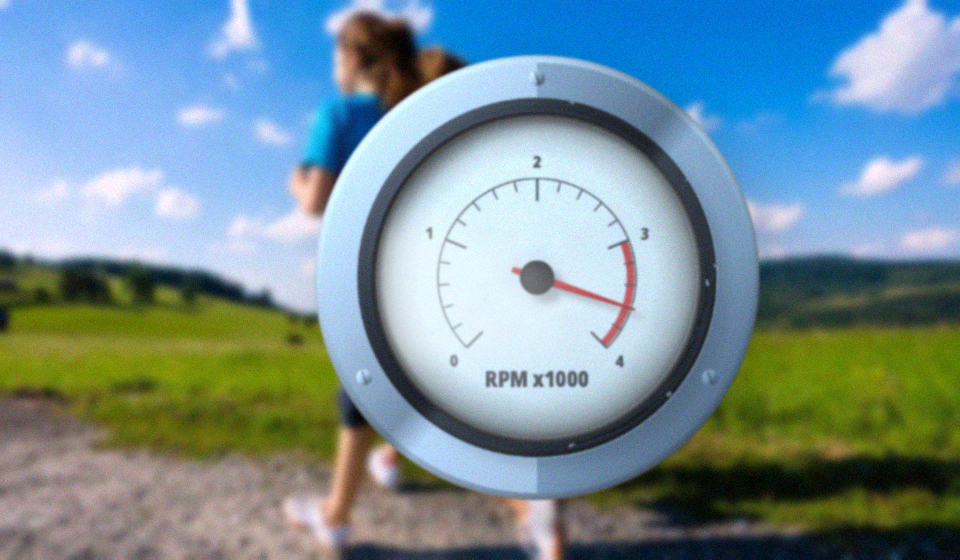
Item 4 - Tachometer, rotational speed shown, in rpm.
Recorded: 3600 rpm
